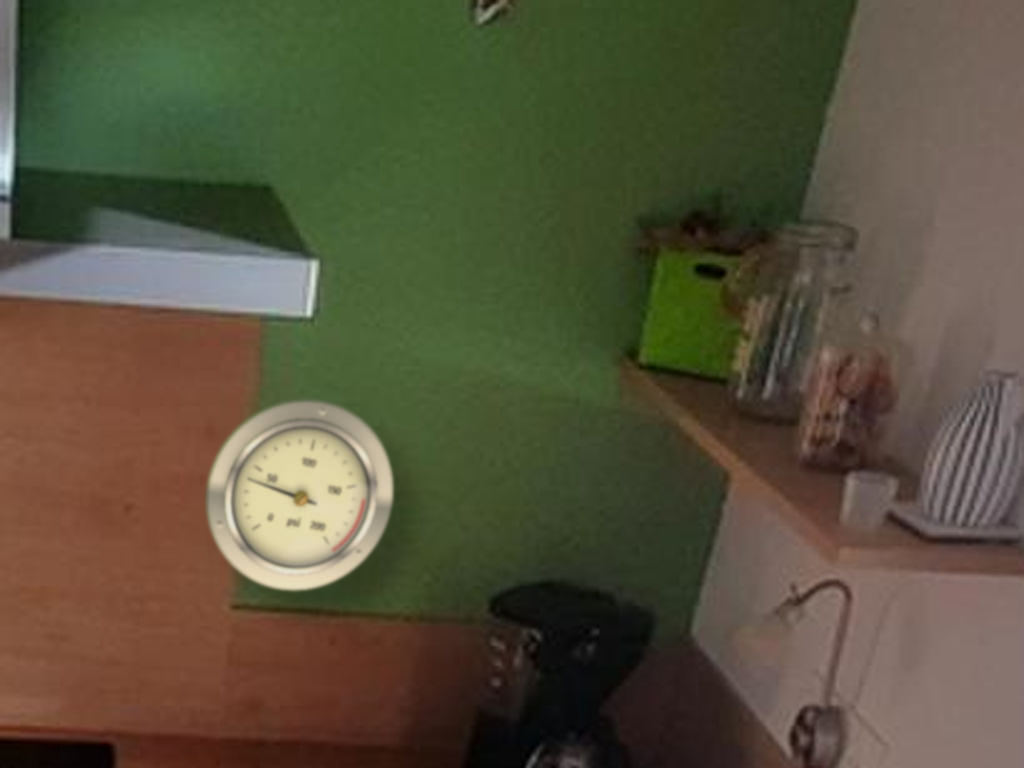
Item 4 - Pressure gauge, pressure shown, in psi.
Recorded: 40 psi
